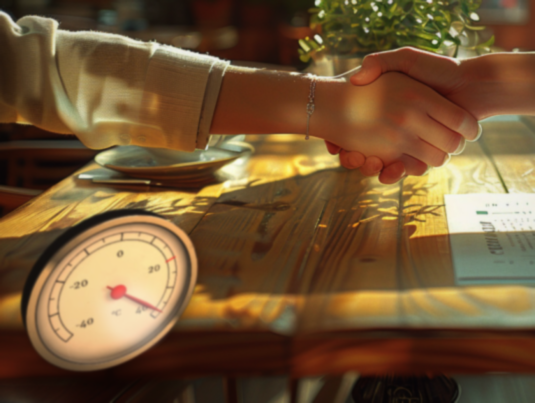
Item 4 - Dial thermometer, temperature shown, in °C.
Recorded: 37.5 °C
